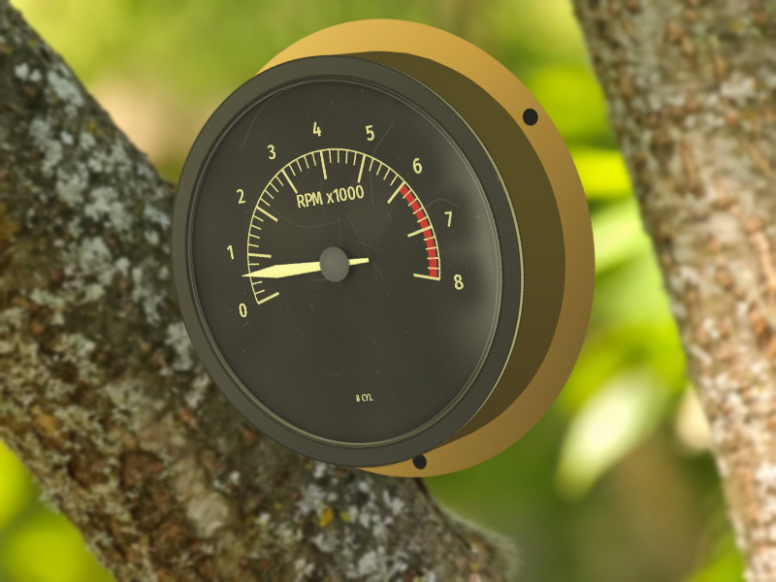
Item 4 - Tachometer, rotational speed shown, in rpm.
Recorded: 600 rpm
